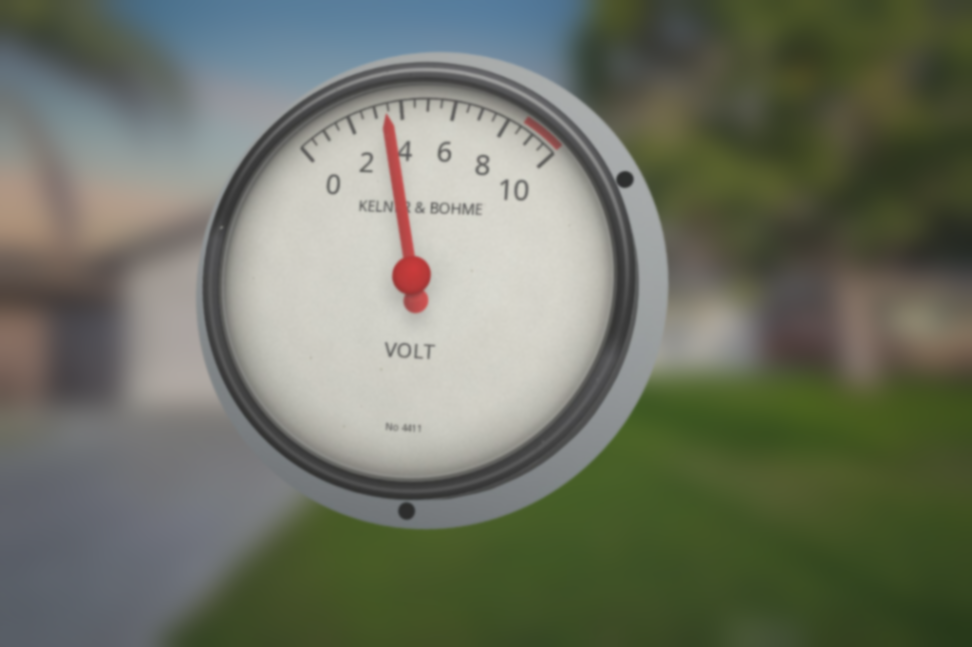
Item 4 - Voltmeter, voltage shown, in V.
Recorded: 3.5 V
